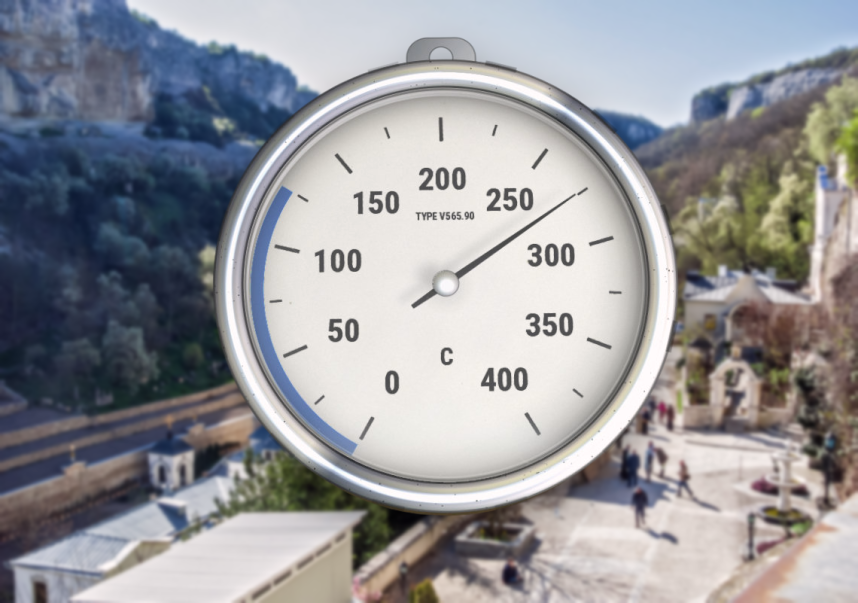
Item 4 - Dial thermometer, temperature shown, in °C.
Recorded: 275 °C
